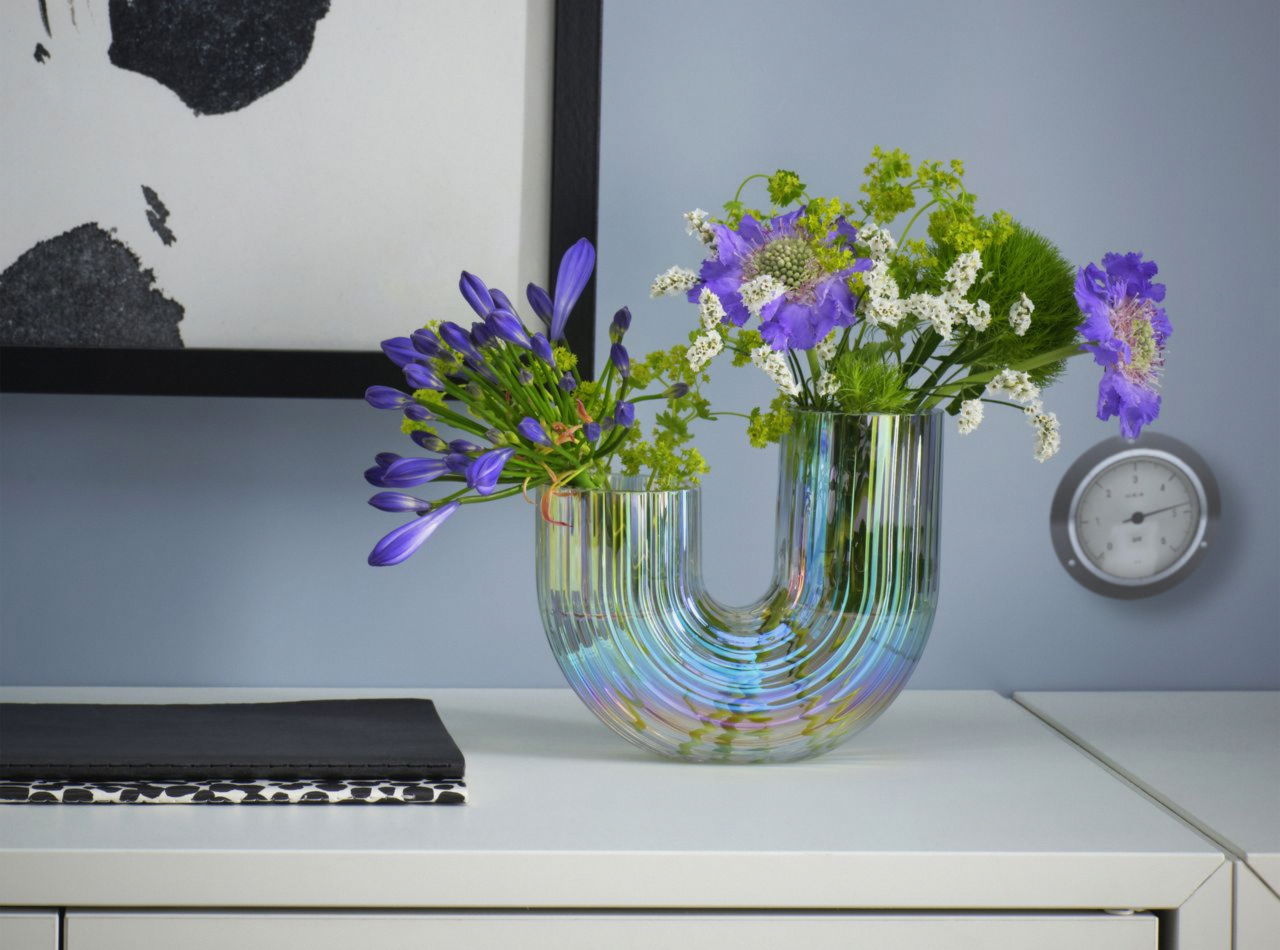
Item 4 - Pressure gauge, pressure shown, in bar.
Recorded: 4.75 bar
